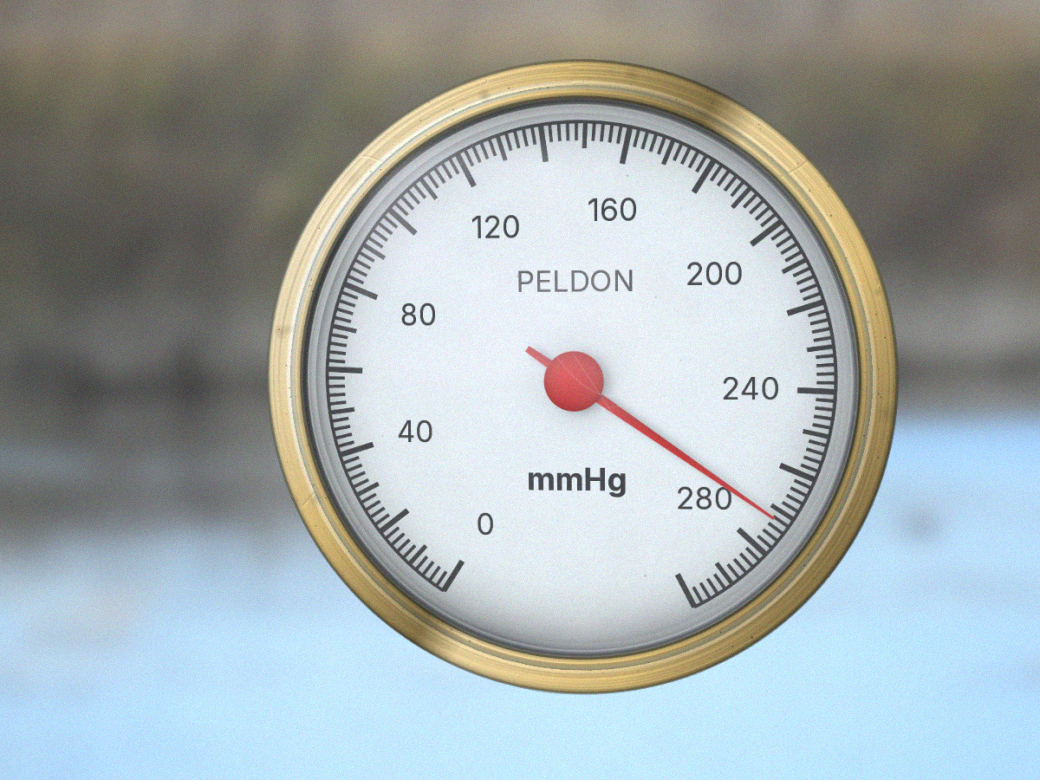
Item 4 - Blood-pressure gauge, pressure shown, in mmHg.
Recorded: 272 mmHg
